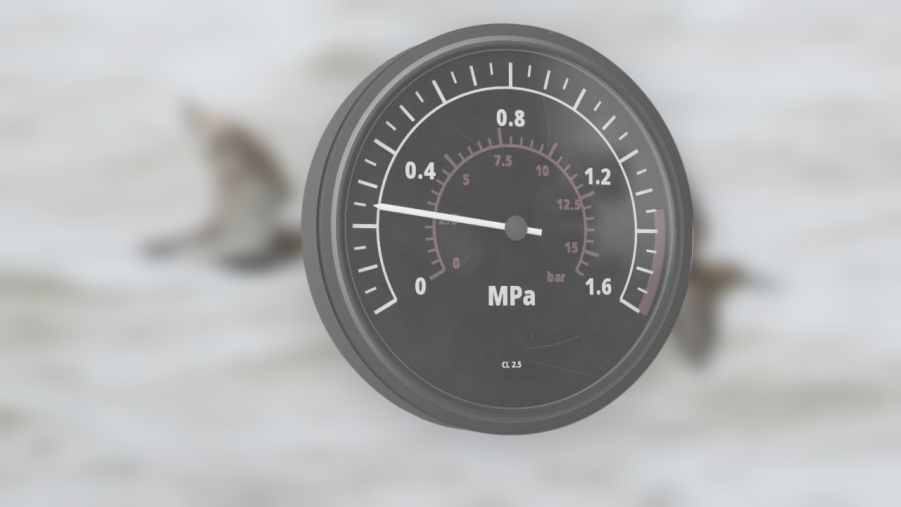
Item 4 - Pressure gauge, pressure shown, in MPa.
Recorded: 0.25 MPa
